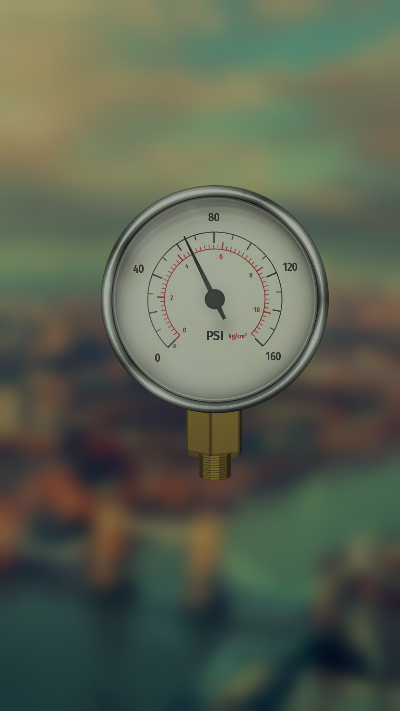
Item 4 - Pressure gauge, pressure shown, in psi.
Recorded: 65 psi
